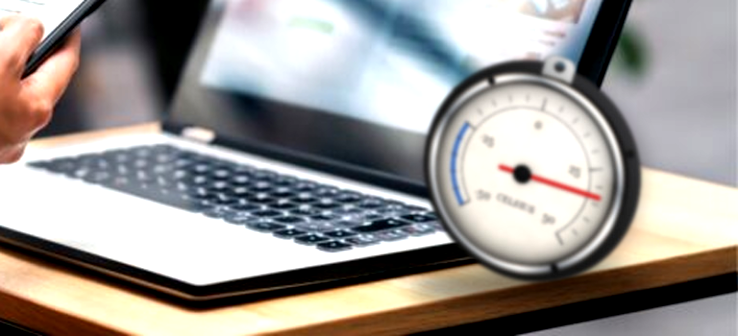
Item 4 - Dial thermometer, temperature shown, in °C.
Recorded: 32.5 °C
